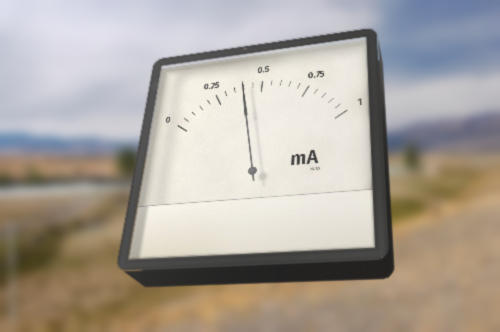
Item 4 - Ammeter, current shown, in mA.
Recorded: 0.4 mA
